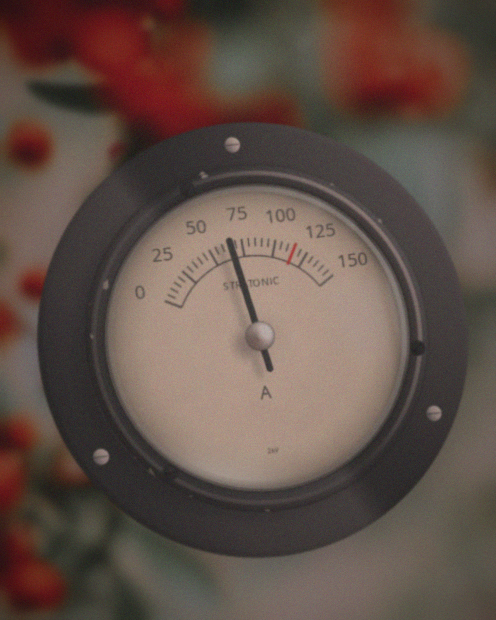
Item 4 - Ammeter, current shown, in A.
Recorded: 65 A
